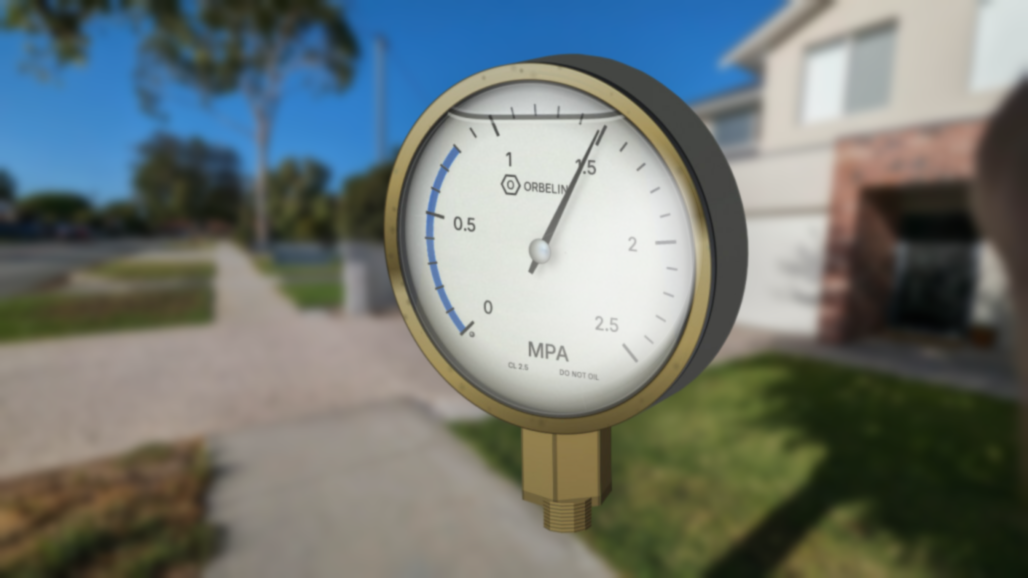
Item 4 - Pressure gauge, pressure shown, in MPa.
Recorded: 1.5 MPa
